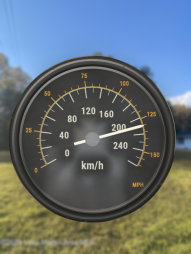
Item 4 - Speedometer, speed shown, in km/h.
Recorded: 210 km/h
